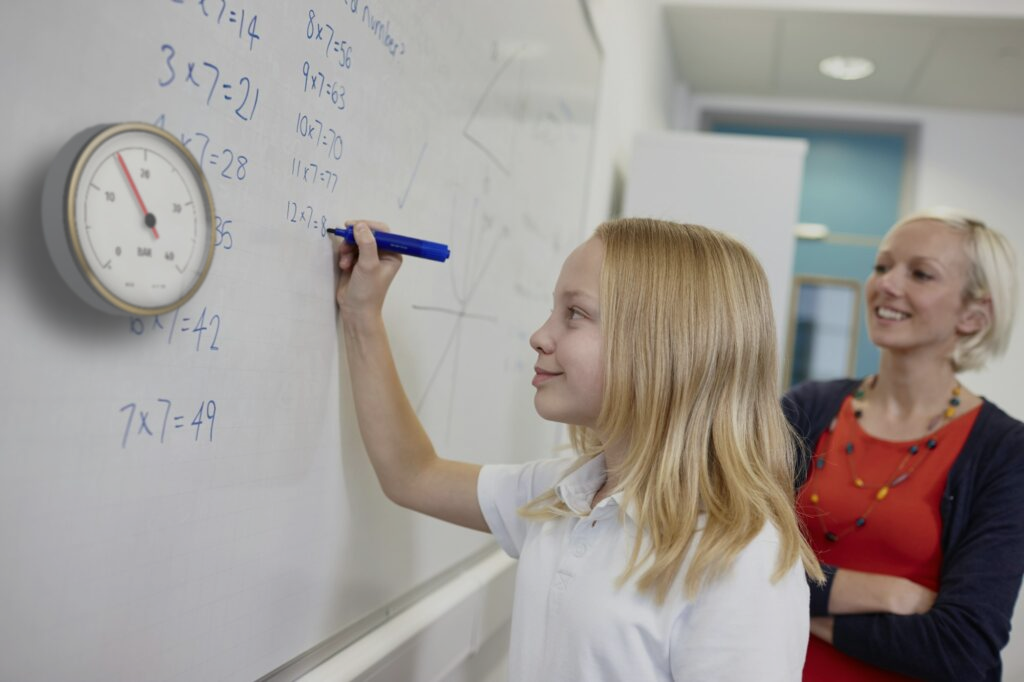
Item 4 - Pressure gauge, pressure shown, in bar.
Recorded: 15 bar
